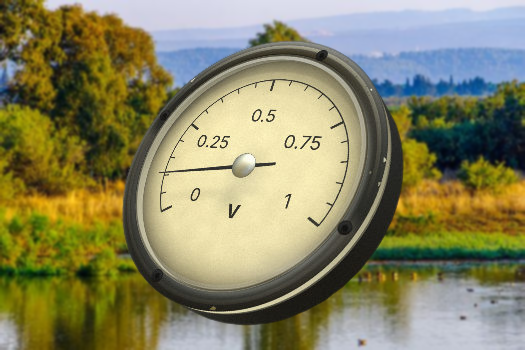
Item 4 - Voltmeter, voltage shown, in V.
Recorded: 0.1 V
